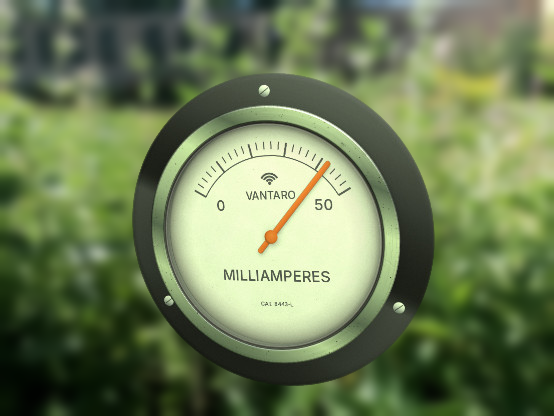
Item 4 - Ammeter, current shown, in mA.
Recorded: 42 mA
